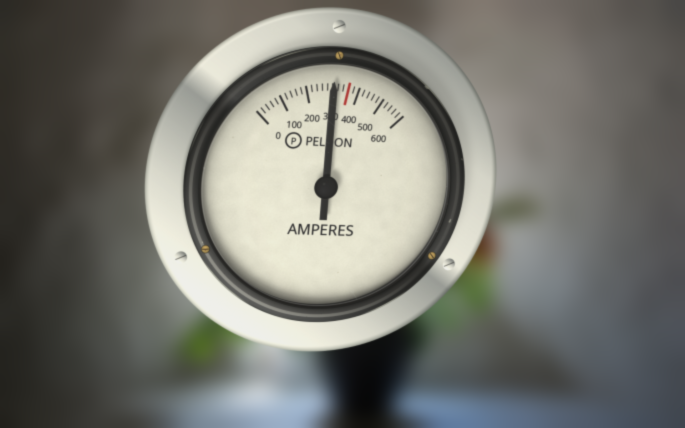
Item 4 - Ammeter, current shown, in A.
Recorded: 300 A
